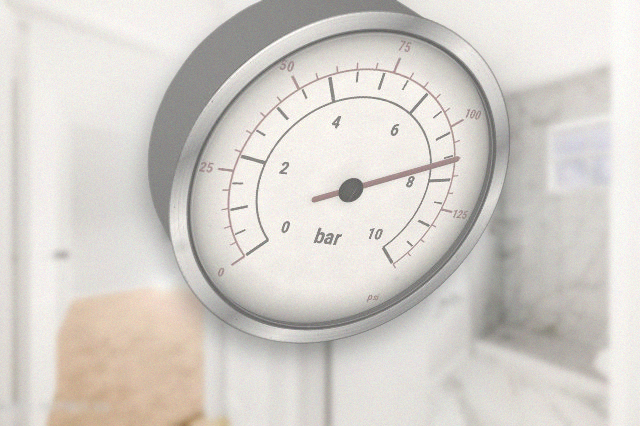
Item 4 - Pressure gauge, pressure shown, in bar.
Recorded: 7.5 bar
